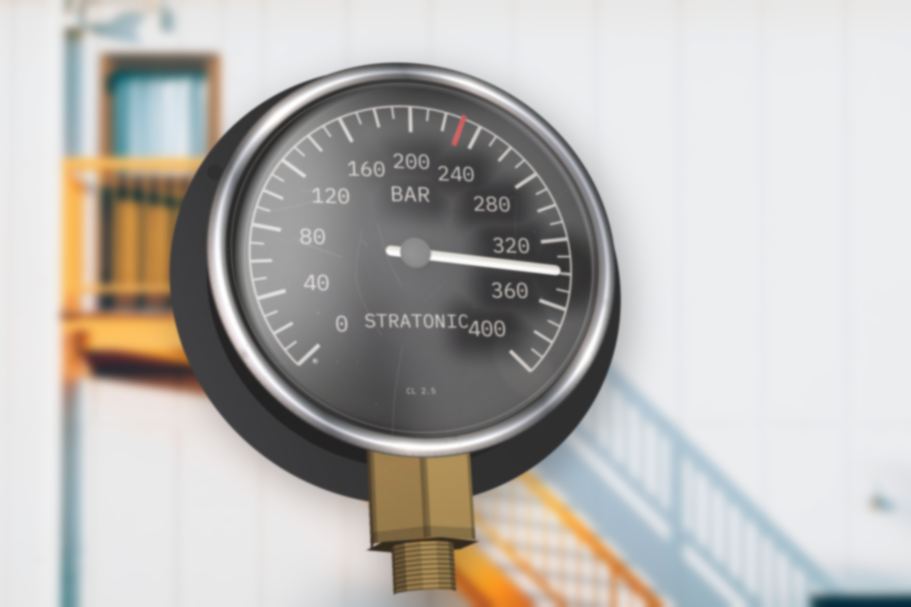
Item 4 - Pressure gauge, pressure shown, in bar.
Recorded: 340 bar
